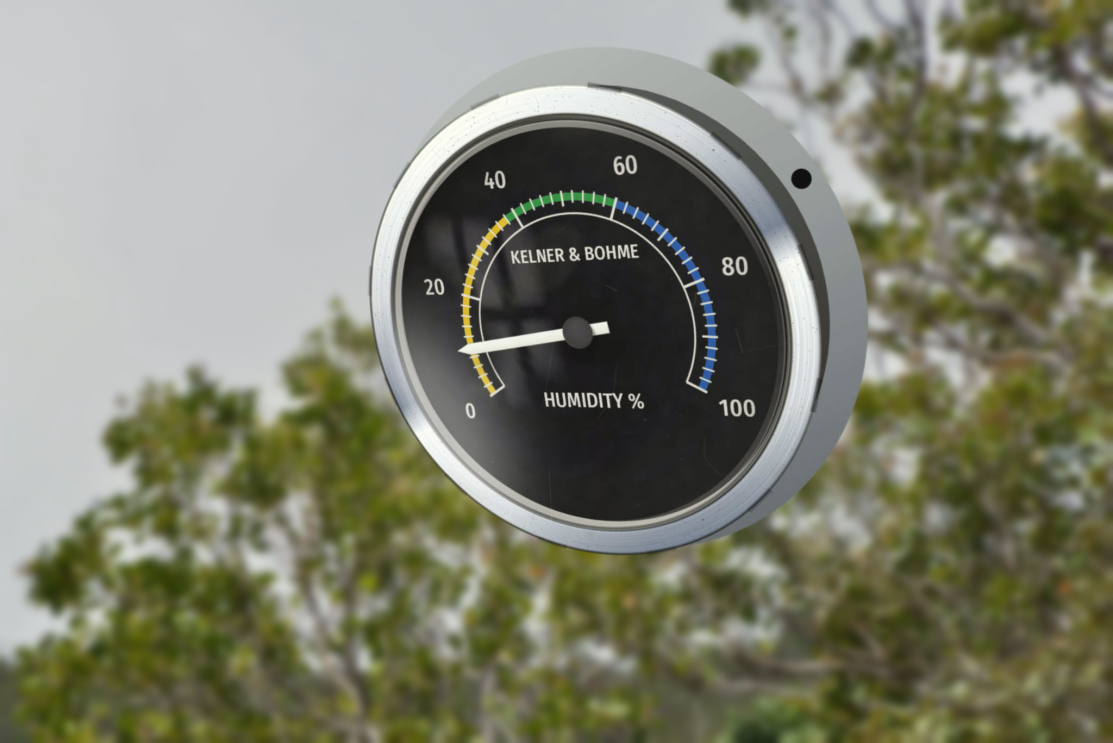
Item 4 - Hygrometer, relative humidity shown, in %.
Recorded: 10 %
